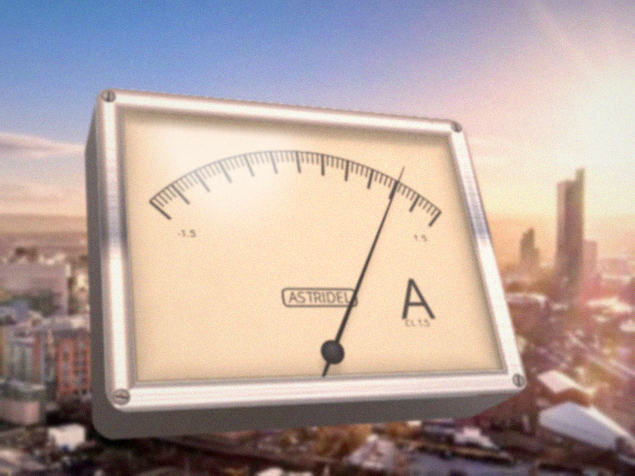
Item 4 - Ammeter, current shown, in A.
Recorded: 1 A
